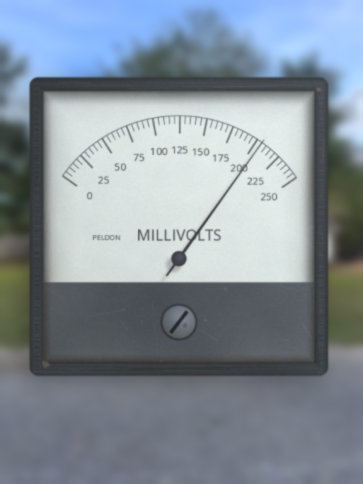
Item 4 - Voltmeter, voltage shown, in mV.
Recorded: 205 mV
